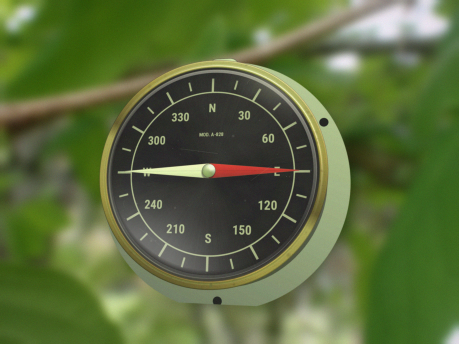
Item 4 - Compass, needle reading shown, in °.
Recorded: 90 °
